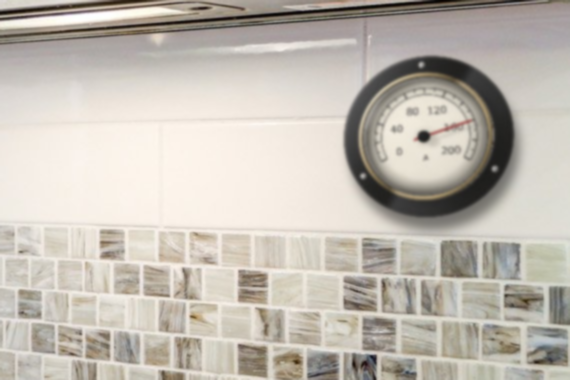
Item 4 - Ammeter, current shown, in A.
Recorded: 160 A
